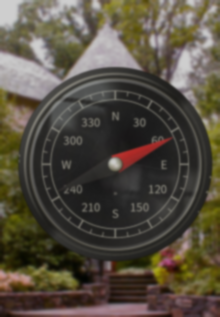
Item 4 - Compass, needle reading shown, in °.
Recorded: 65 °
